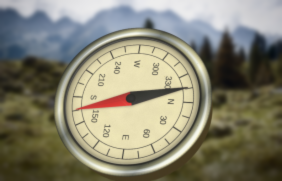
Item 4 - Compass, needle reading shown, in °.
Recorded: 165 °
